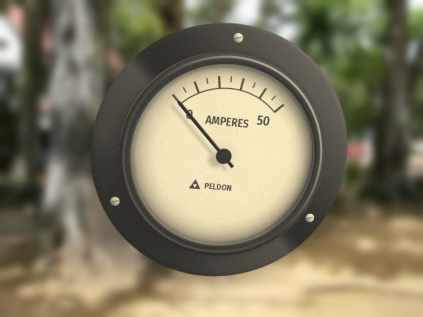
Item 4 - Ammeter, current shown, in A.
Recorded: 0 A
